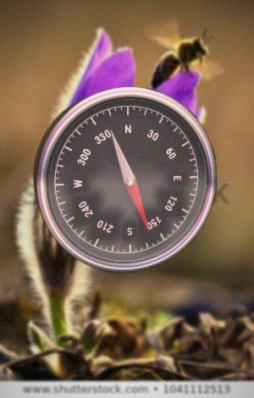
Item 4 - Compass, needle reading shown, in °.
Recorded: 160 °
